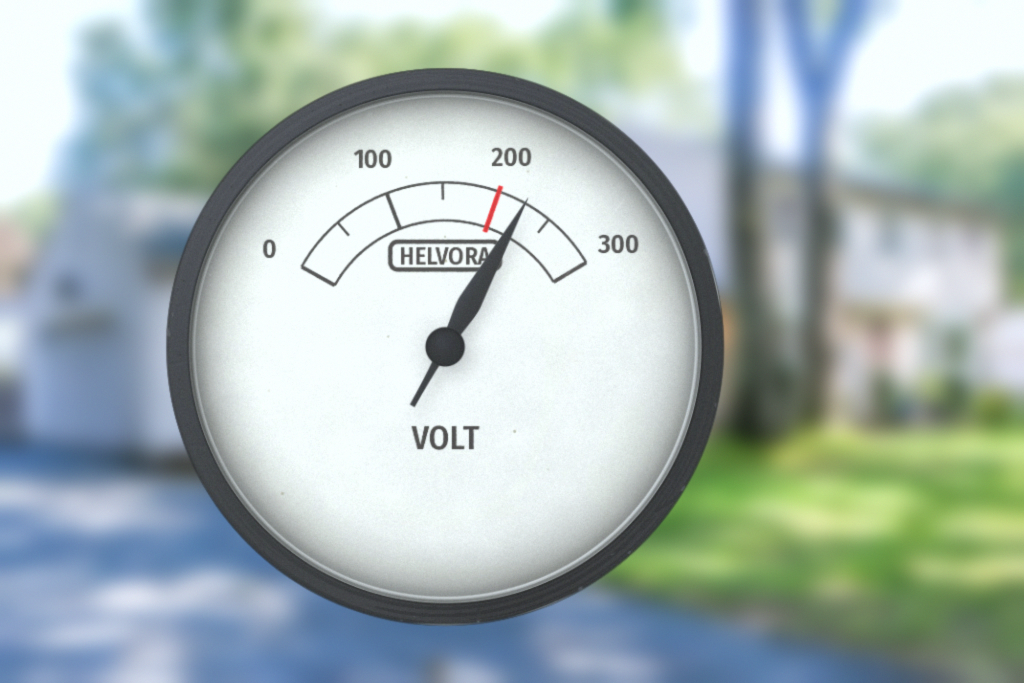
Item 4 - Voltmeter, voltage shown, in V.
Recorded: 225 V
